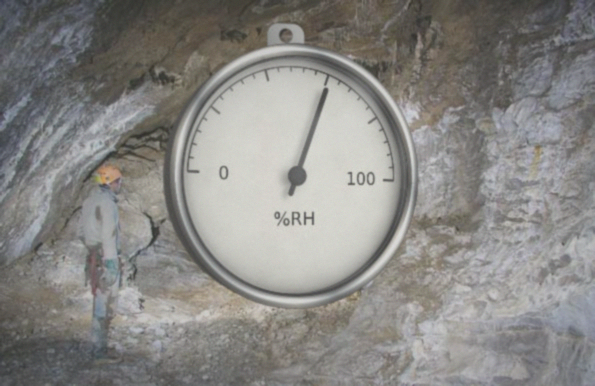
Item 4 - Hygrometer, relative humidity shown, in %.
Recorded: 60 %
